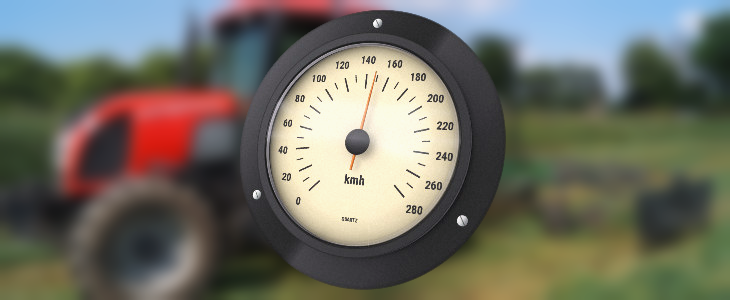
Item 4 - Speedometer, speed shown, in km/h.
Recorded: 150 km/h
